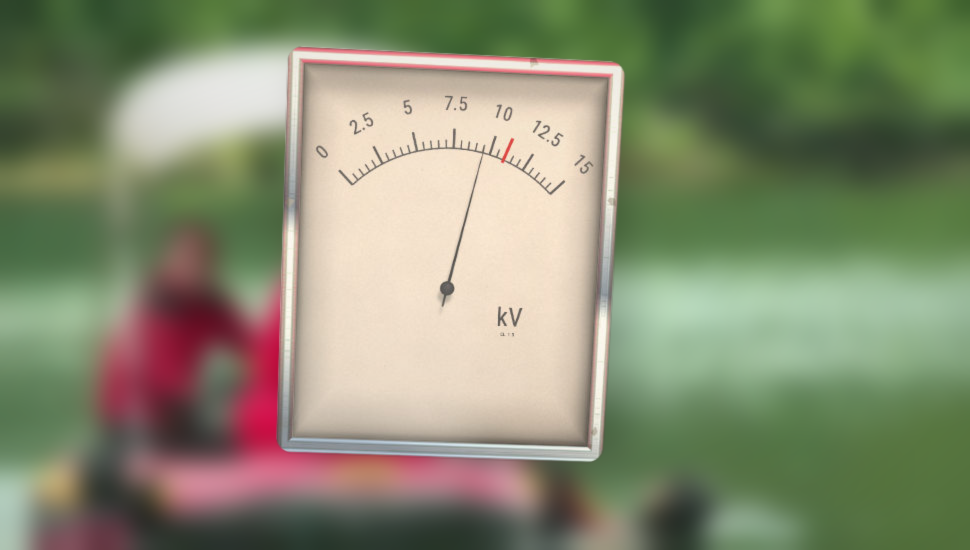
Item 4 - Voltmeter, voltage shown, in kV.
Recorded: 9.5 kV
